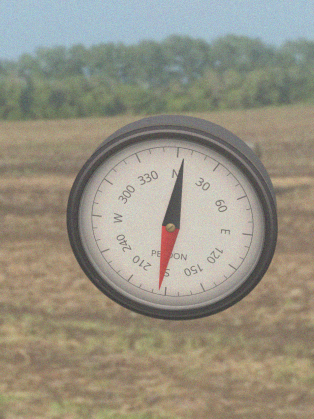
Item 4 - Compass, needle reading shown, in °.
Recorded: 185 °
